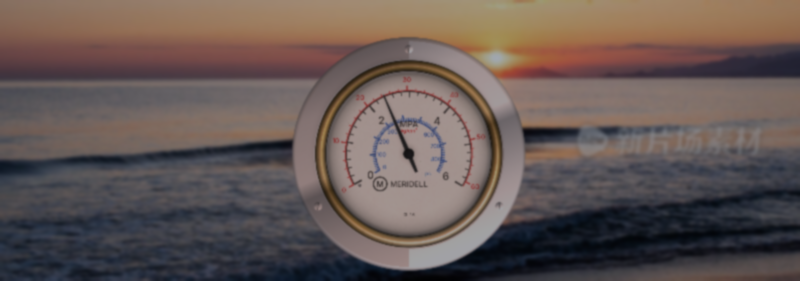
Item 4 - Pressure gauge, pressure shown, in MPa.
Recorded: 2.4 MPa
